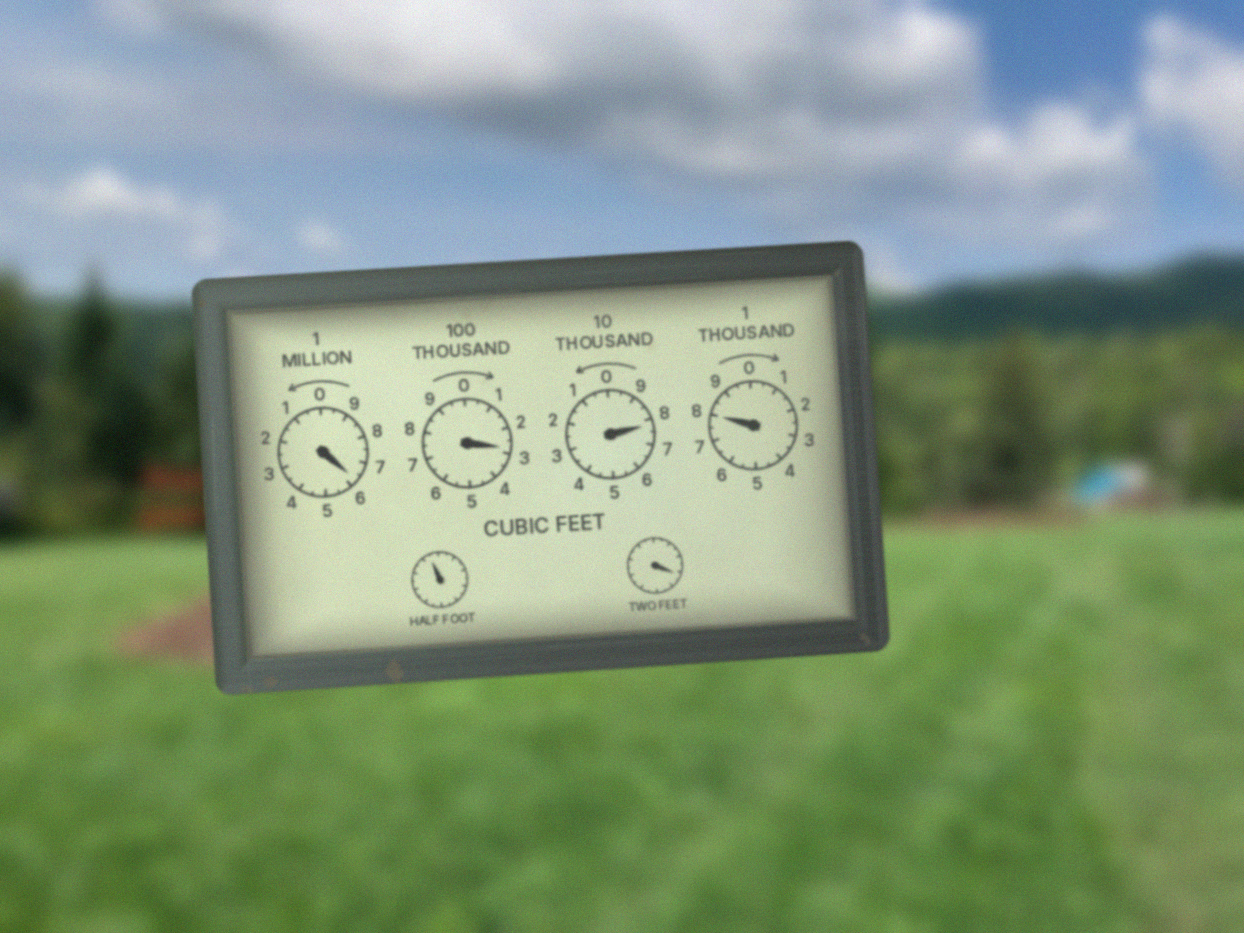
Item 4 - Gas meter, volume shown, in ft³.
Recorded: 627800 ft³
